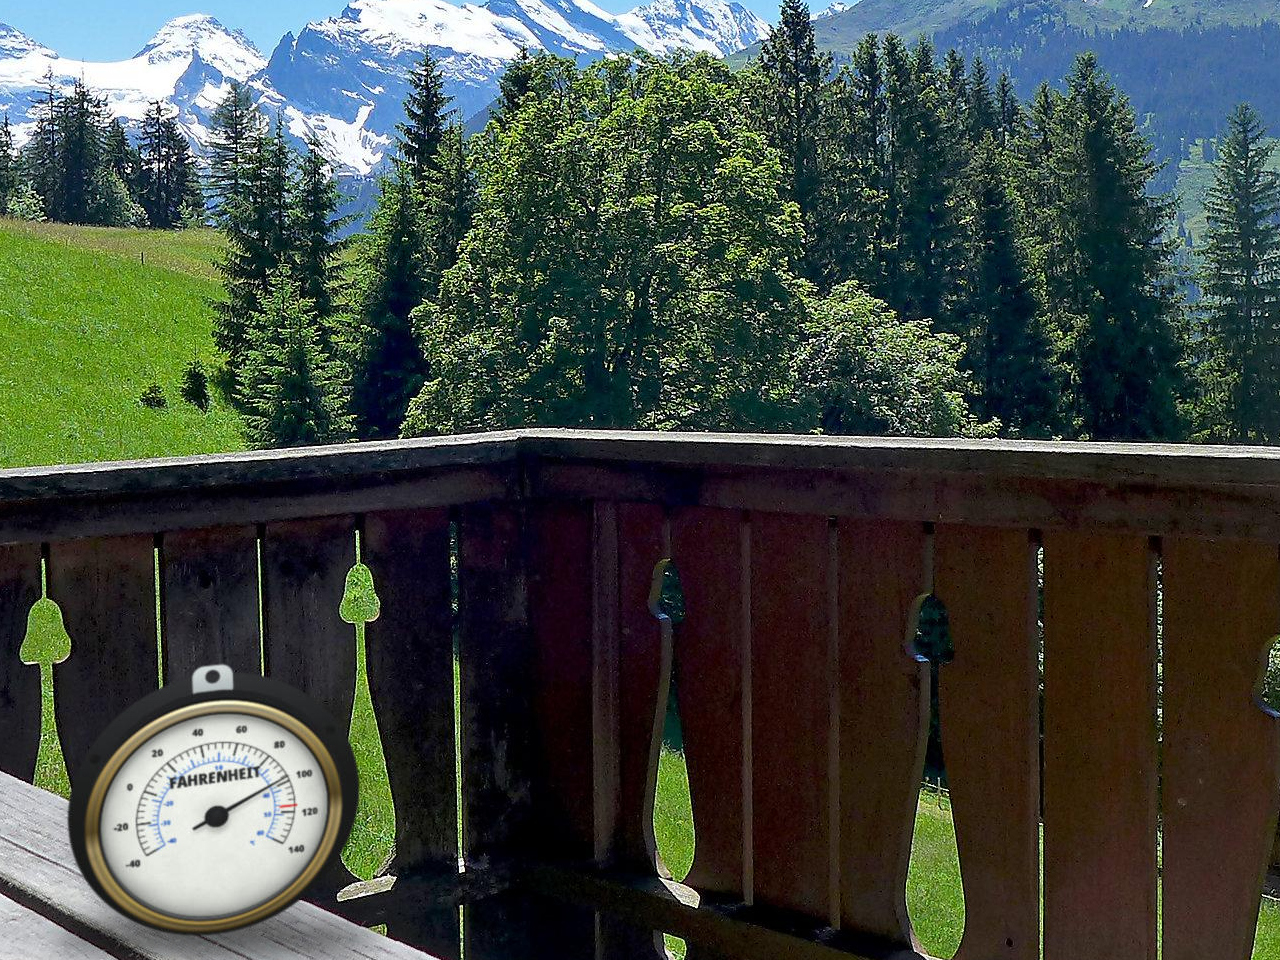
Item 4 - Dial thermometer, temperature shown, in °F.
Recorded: 96 °F
